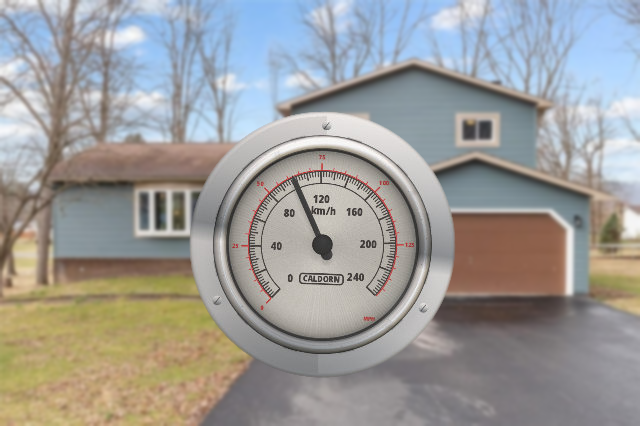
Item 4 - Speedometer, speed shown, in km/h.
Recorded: 100 km/h
